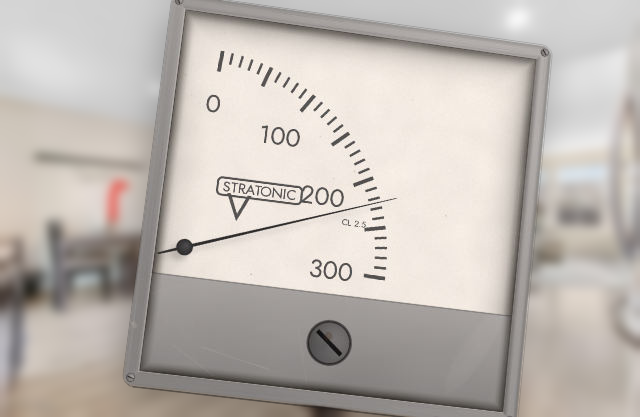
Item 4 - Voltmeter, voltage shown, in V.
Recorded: 225 V
